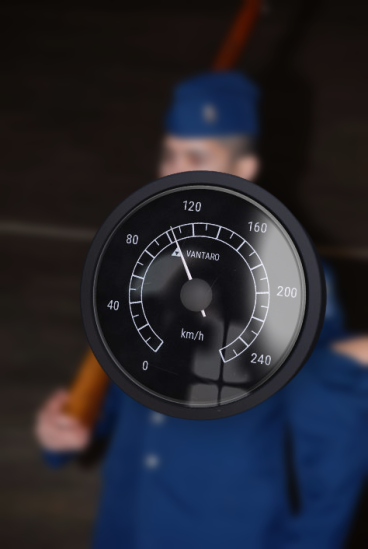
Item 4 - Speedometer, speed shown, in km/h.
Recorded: 105 km/h
